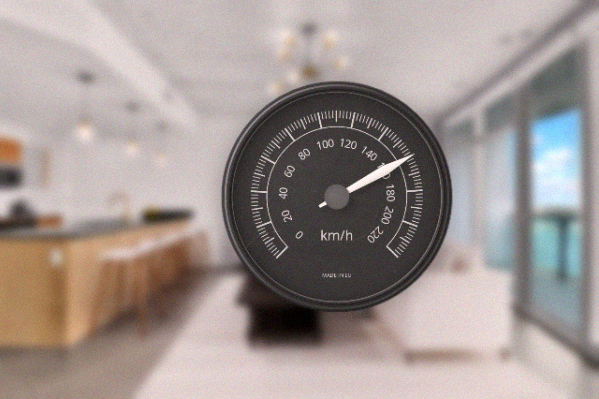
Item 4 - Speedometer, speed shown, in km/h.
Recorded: 160 km/h
